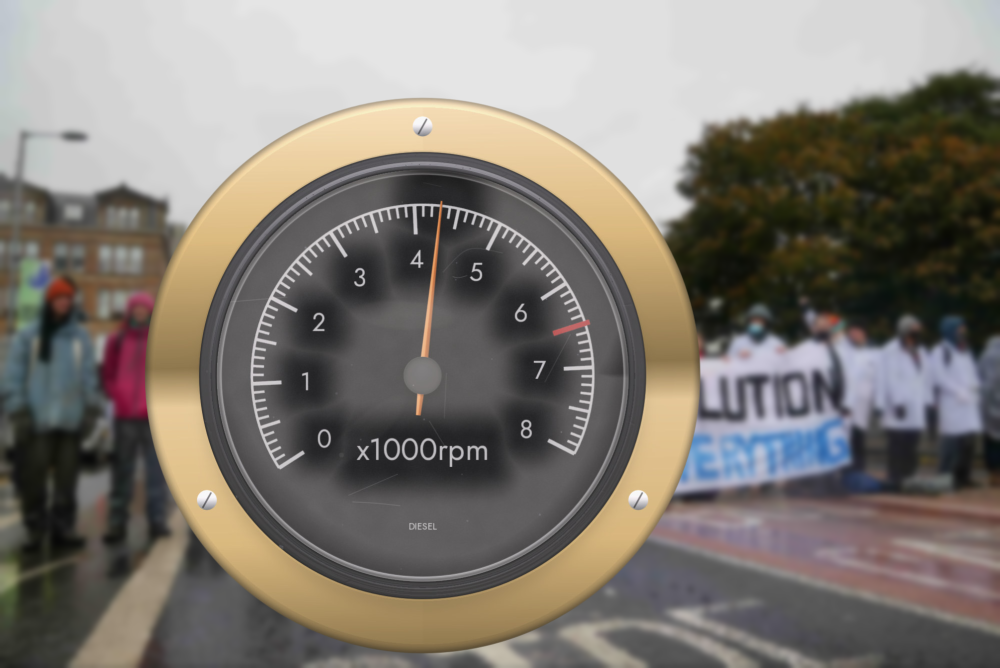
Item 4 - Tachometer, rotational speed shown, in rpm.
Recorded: 4300 rpm
